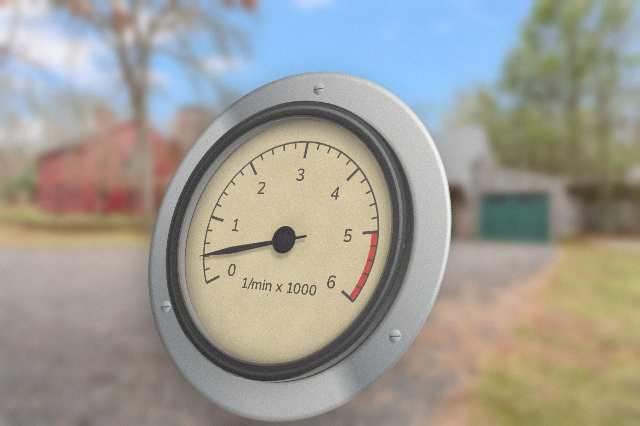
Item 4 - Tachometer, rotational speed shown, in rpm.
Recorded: 400 rpm
